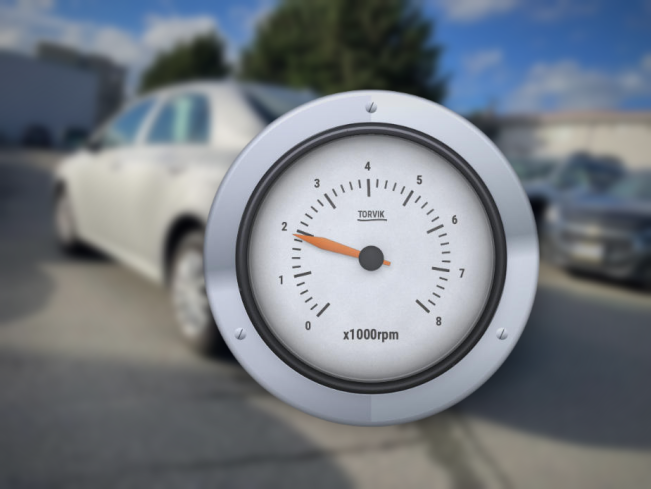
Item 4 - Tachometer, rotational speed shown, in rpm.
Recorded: 1900 rpm
